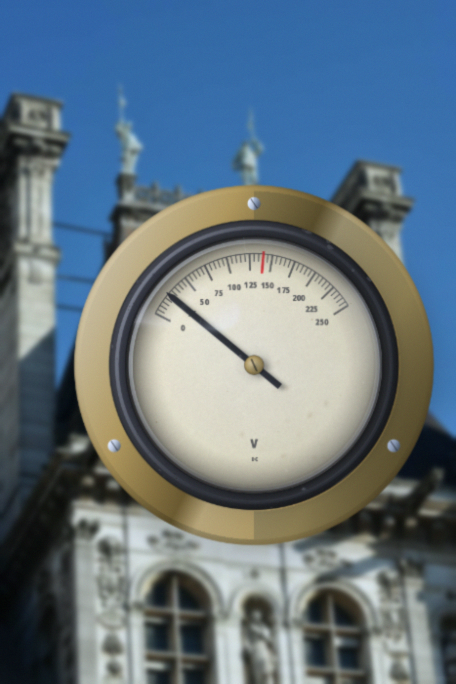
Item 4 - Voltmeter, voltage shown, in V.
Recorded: 25 V
